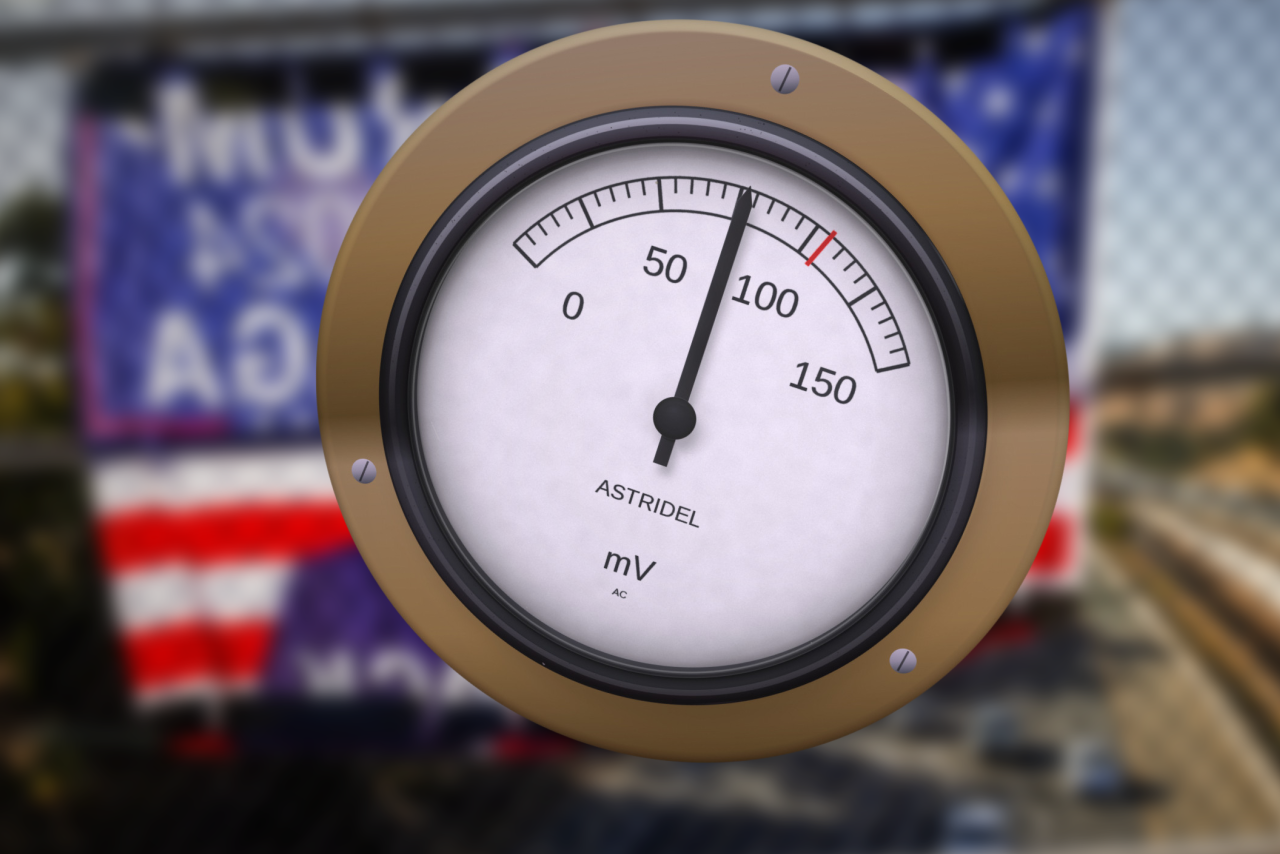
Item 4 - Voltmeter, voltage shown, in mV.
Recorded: 77.5 mV
